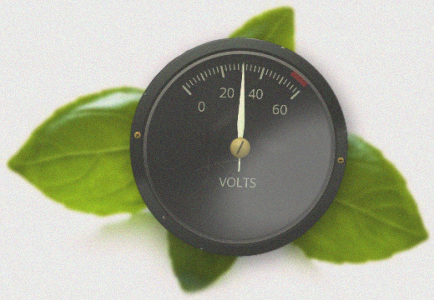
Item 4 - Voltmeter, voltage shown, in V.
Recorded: 30 V
